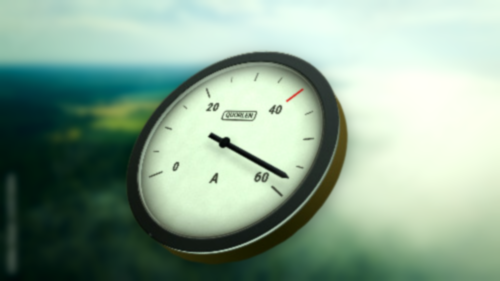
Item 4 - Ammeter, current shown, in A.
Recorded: 57.5 A
